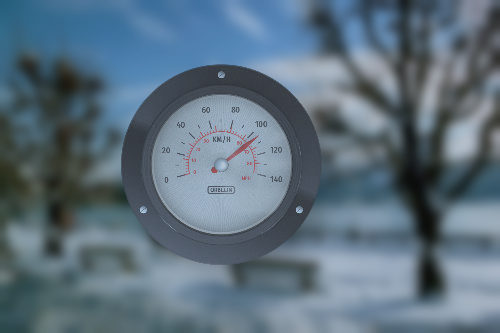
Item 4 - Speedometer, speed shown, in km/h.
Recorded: 105 km/h
